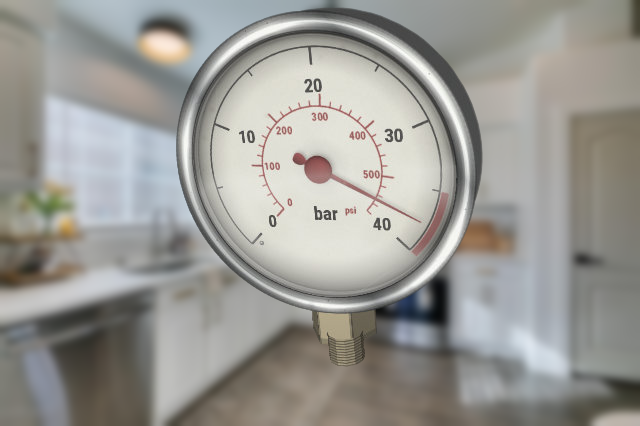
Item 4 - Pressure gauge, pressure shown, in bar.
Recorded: 37.5 bar
